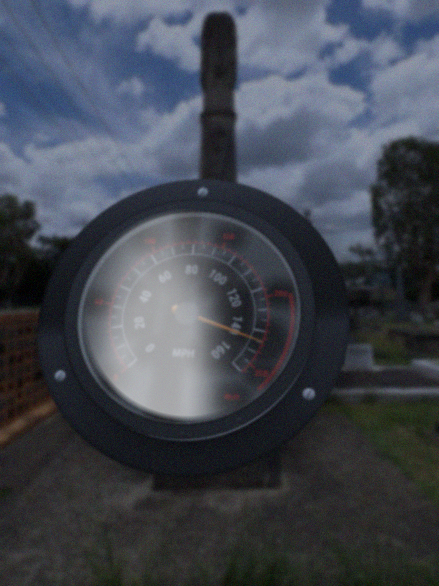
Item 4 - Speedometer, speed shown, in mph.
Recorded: 145 mph
